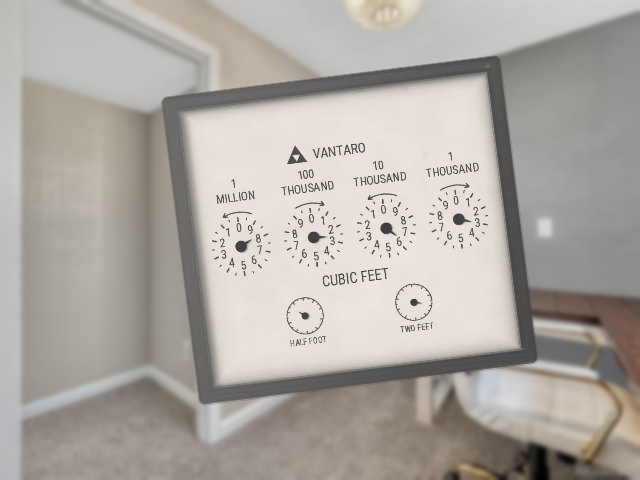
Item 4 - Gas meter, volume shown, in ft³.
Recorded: 826300 ft³
